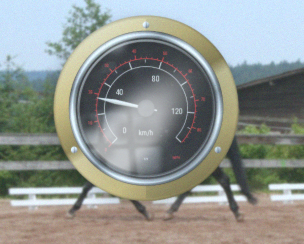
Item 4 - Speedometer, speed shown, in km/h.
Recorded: 30 km/h
